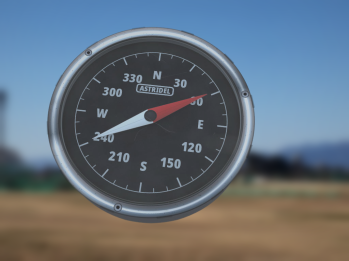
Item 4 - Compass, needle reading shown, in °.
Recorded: 60 °
